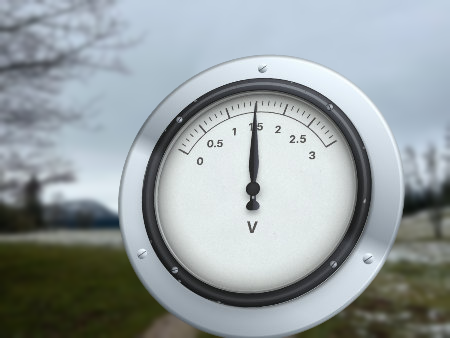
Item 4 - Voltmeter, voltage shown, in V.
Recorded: 1.5 V
